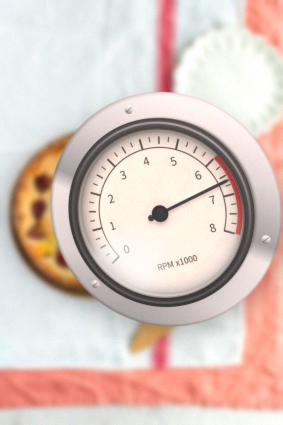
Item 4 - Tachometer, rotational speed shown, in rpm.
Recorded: 6625 rpm
